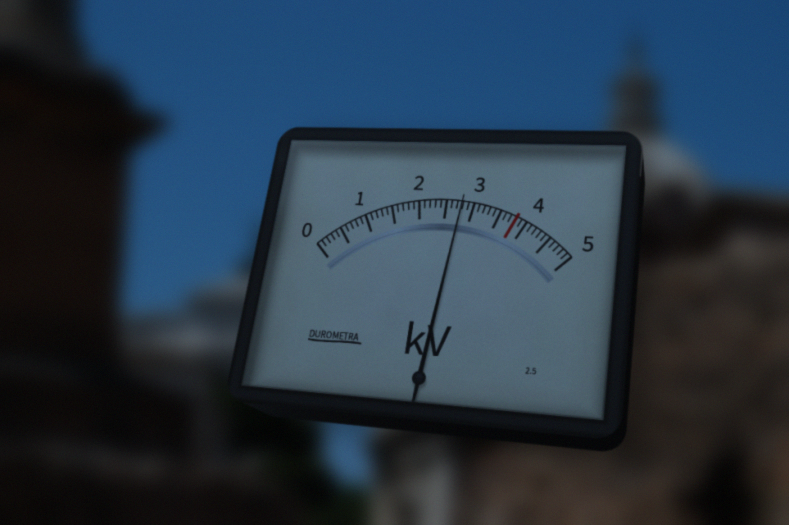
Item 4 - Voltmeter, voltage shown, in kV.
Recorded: 2.8 kV
